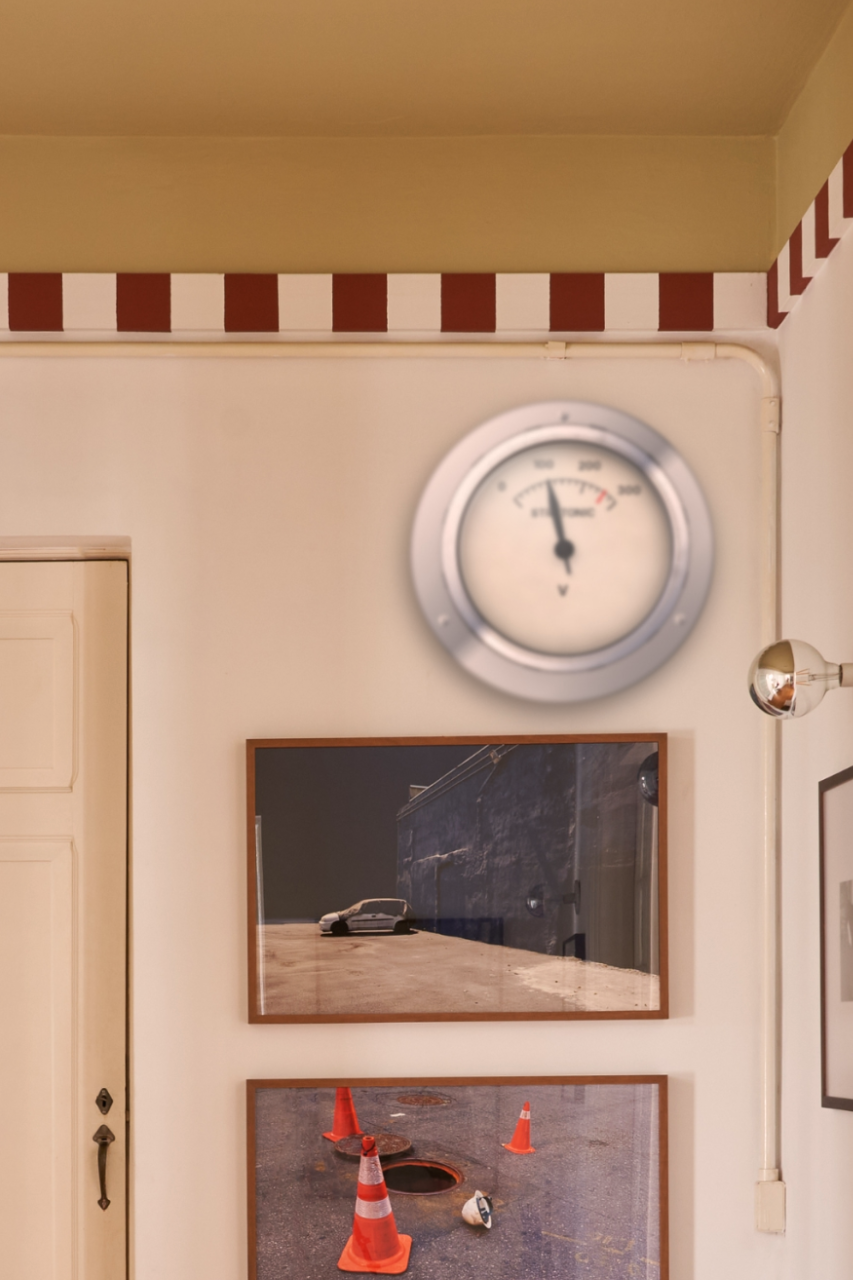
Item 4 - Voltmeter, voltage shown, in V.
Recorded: 100 V
